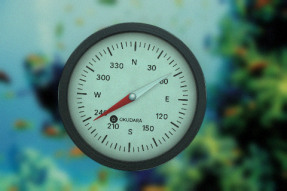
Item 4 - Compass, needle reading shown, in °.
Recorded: 235 °
